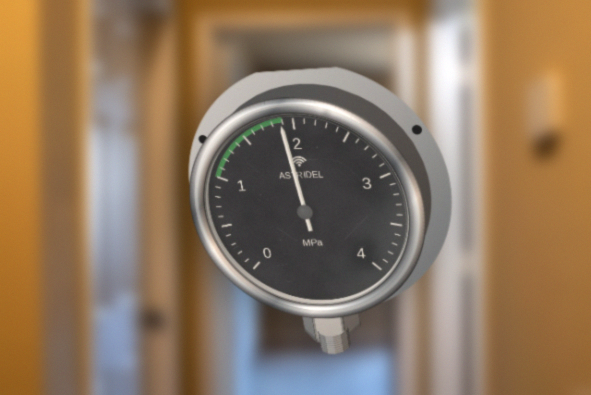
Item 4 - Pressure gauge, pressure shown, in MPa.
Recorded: 1.9 MPa
